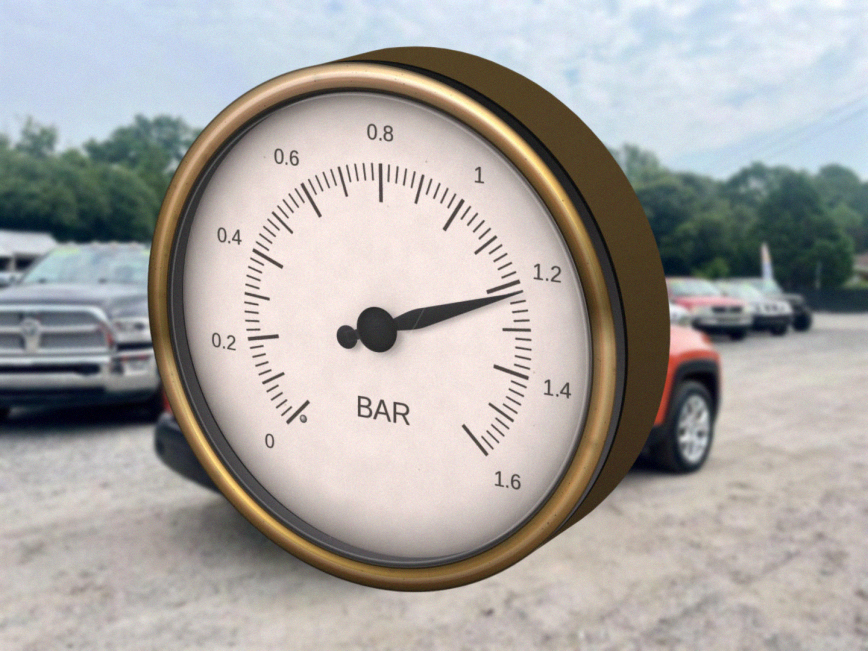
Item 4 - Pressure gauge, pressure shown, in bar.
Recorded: 1.22 bar
